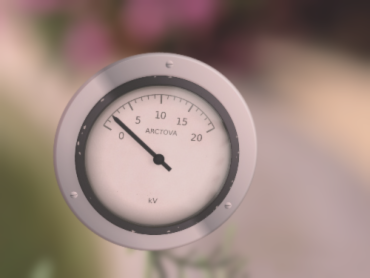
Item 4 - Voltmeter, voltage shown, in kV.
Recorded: 2 kV
